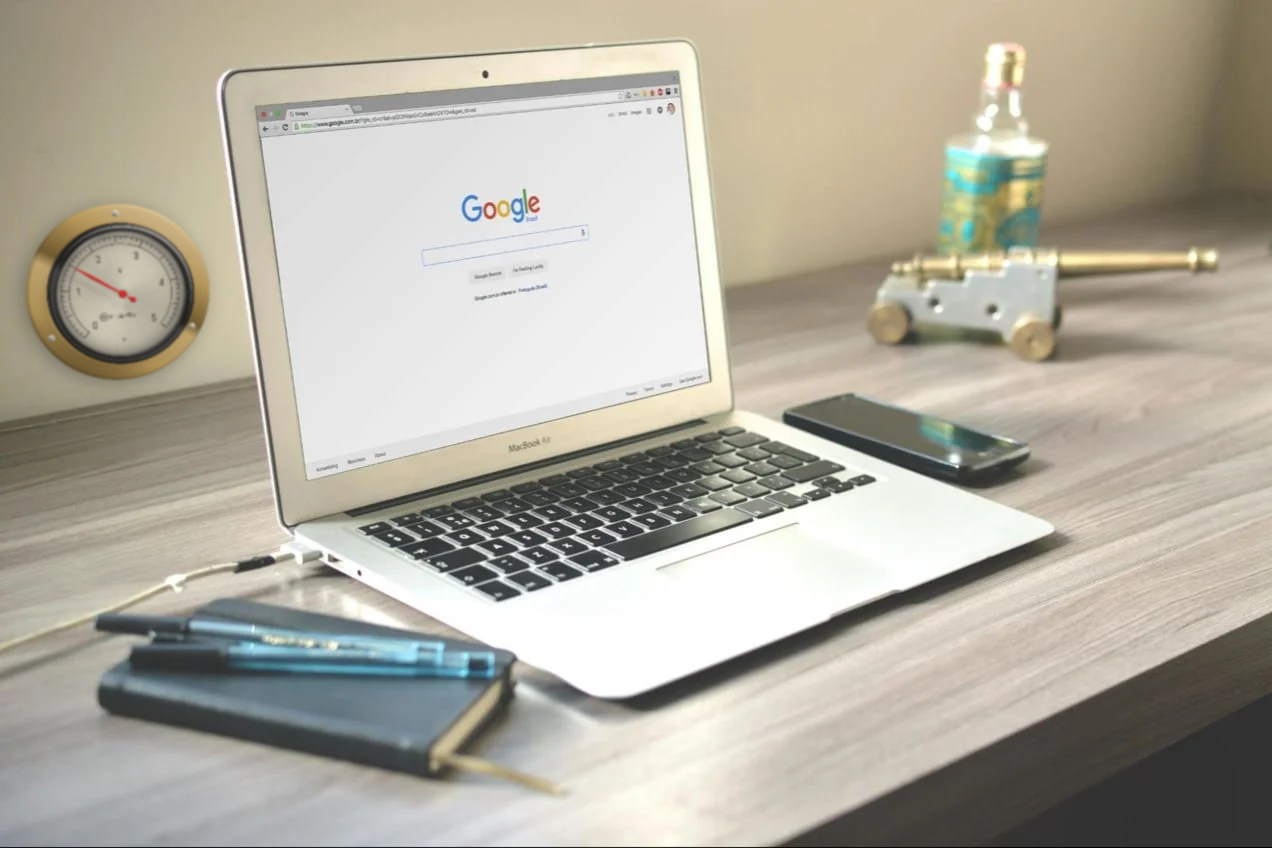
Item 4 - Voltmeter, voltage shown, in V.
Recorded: 1.5 V
